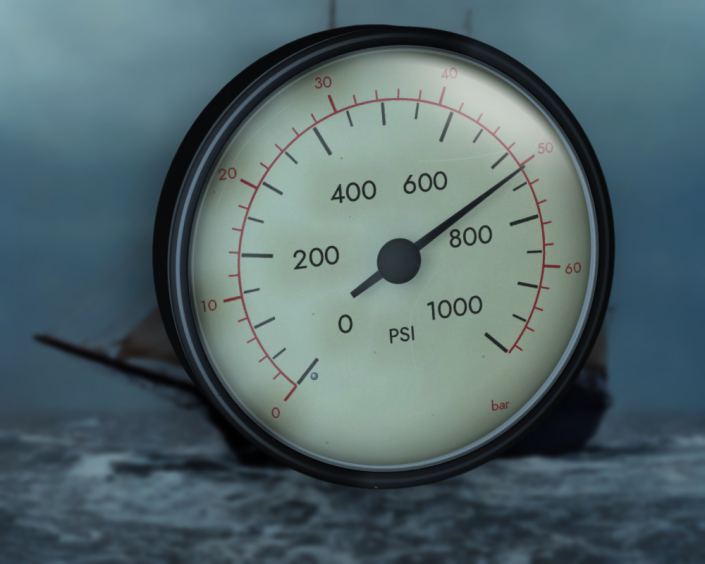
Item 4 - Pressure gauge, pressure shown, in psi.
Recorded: 725 psi
